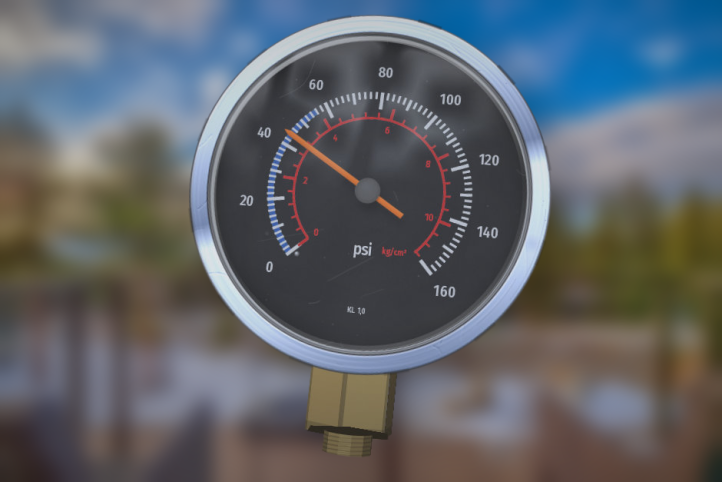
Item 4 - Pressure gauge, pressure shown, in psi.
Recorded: 44 psi
